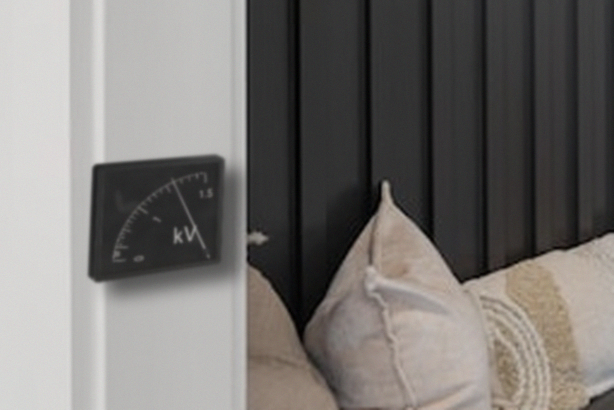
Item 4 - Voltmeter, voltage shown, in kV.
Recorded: 1.3 kV
